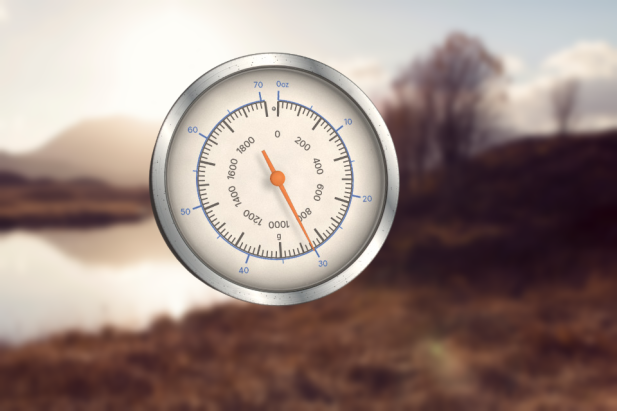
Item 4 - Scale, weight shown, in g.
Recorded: 860 g
